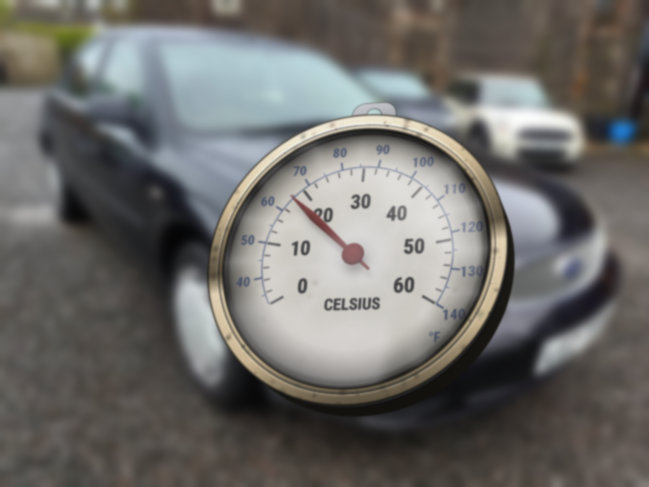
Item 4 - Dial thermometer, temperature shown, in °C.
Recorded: 18 °C
